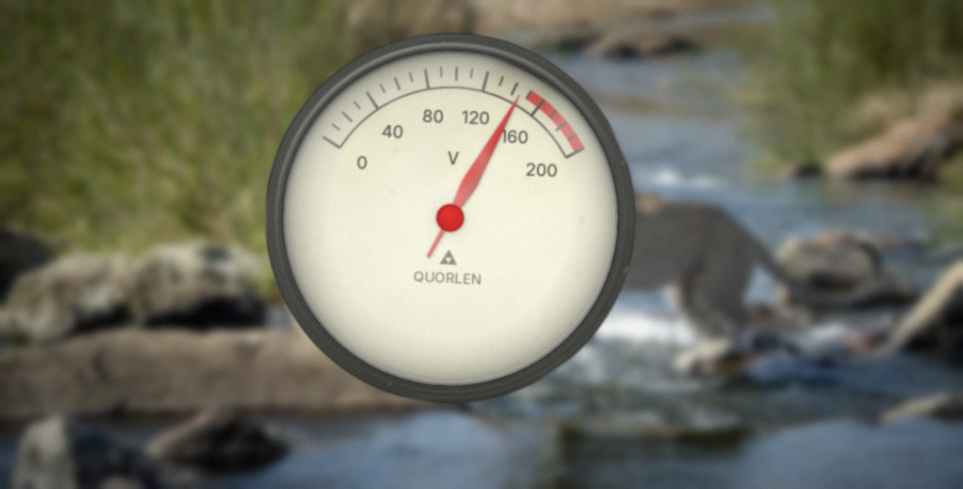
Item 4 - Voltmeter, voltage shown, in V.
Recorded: 145 V
